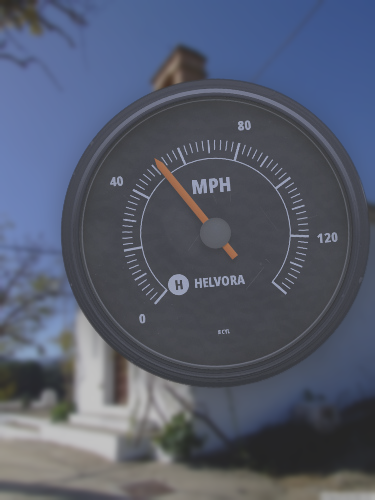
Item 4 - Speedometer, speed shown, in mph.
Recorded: 52 mph
